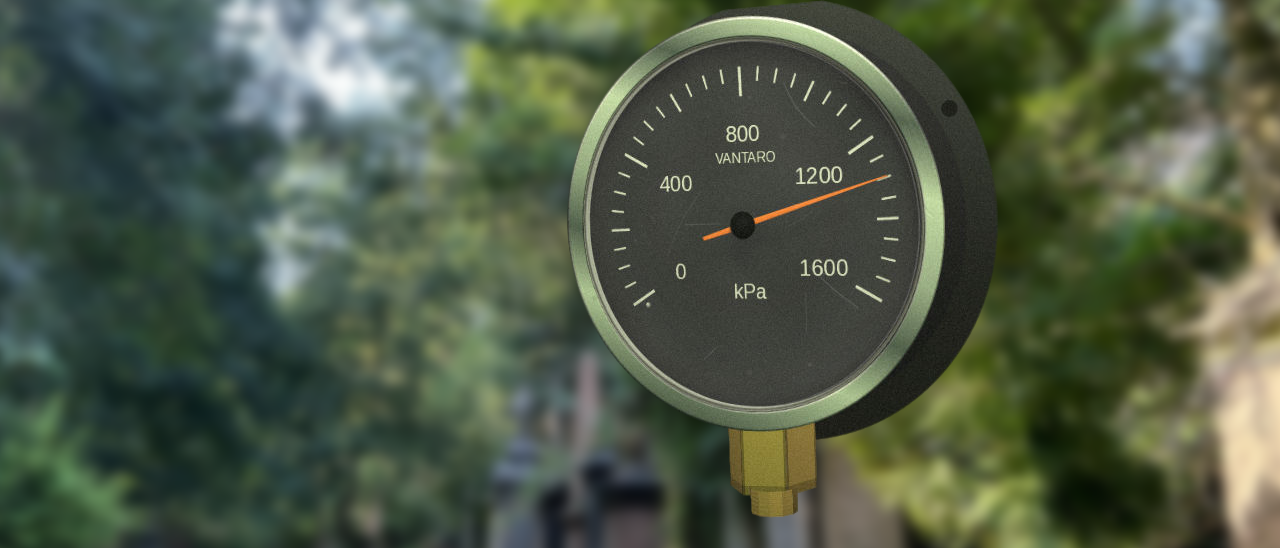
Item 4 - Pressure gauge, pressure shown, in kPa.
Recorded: 1300 kPa
